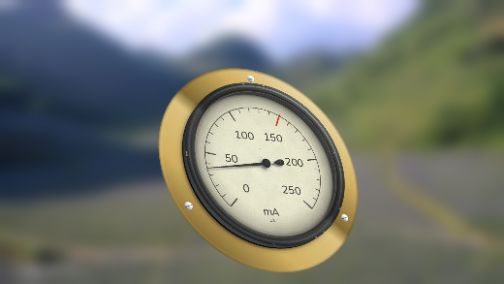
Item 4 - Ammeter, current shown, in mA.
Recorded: 35 mA
